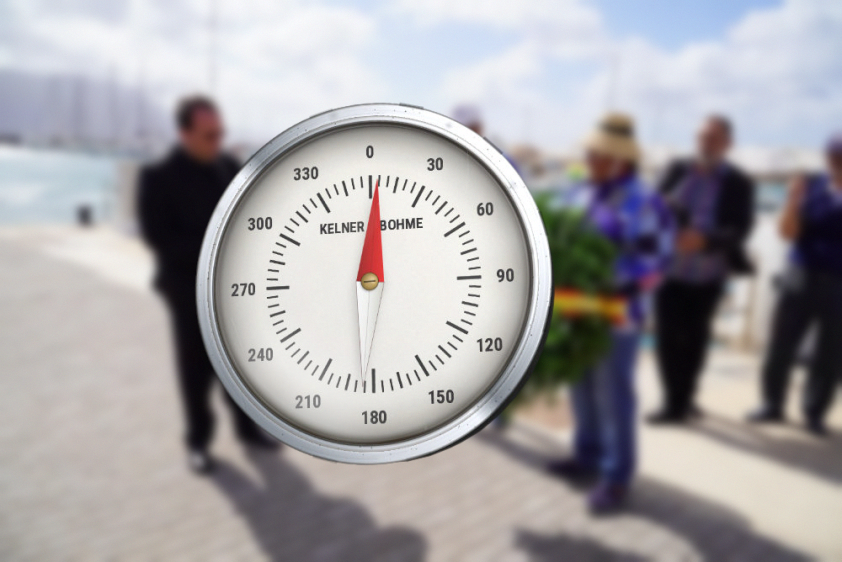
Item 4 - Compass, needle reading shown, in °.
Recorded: 5 °
